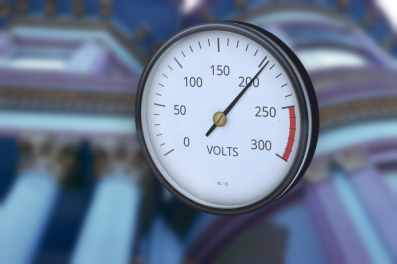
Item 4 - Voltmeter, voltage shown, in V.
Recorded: 205 V
